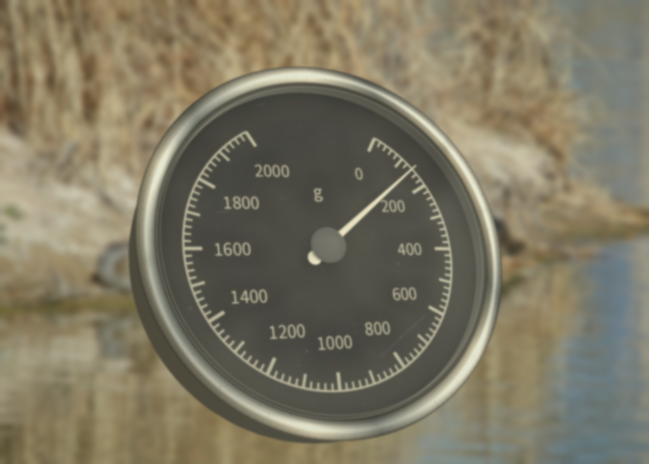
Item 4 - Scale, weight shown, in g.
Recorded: 140 g
